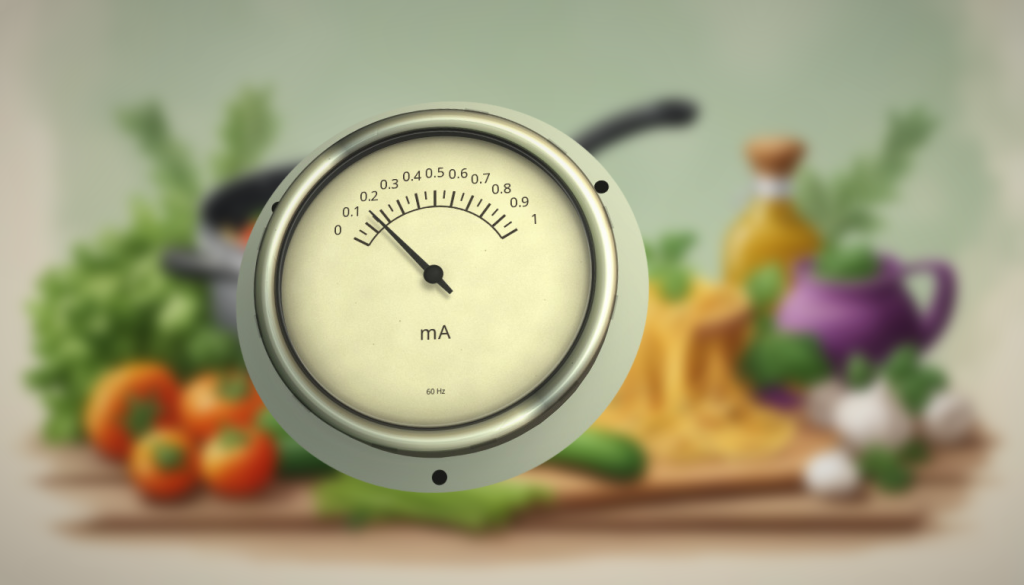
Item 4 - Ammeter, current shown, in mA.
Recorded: 0.15 mA
